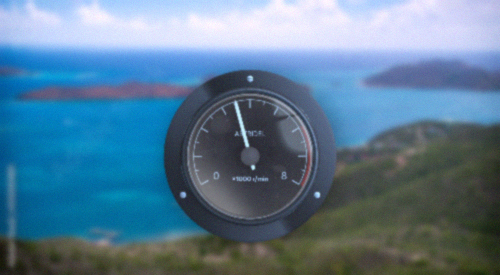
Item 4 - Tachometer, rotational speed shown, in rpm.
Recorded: 3500 rpm
